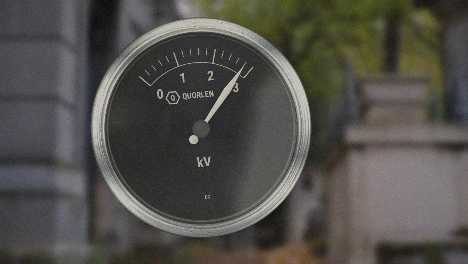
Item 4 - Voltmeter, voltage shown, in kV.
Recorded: 2.8 kV
